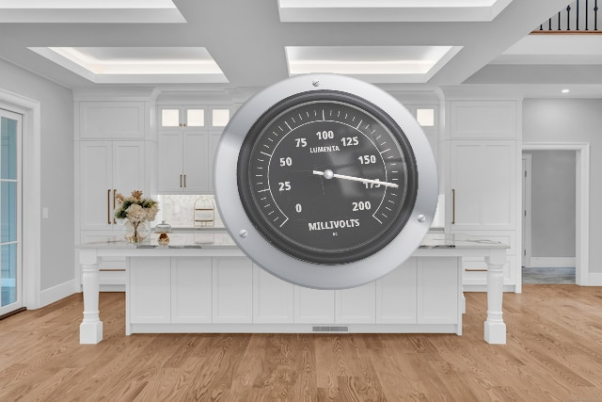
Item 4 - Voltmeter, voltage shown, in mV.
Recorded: 175 mV
